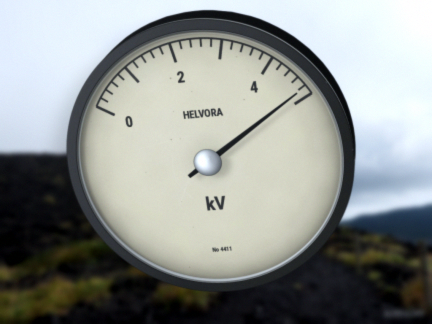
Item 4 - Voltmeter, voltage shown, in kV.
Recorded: 4.8 kV
